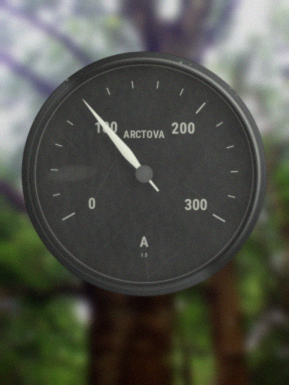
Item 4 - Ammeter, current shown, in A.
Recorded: 100 A
